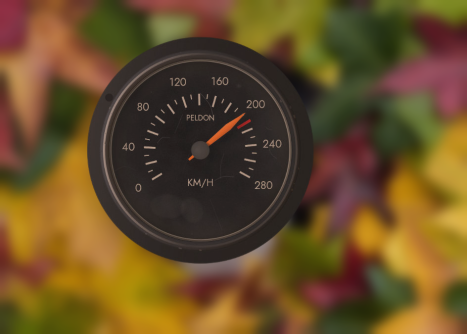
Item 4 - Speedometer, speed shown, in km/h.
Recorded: 200 km/h
